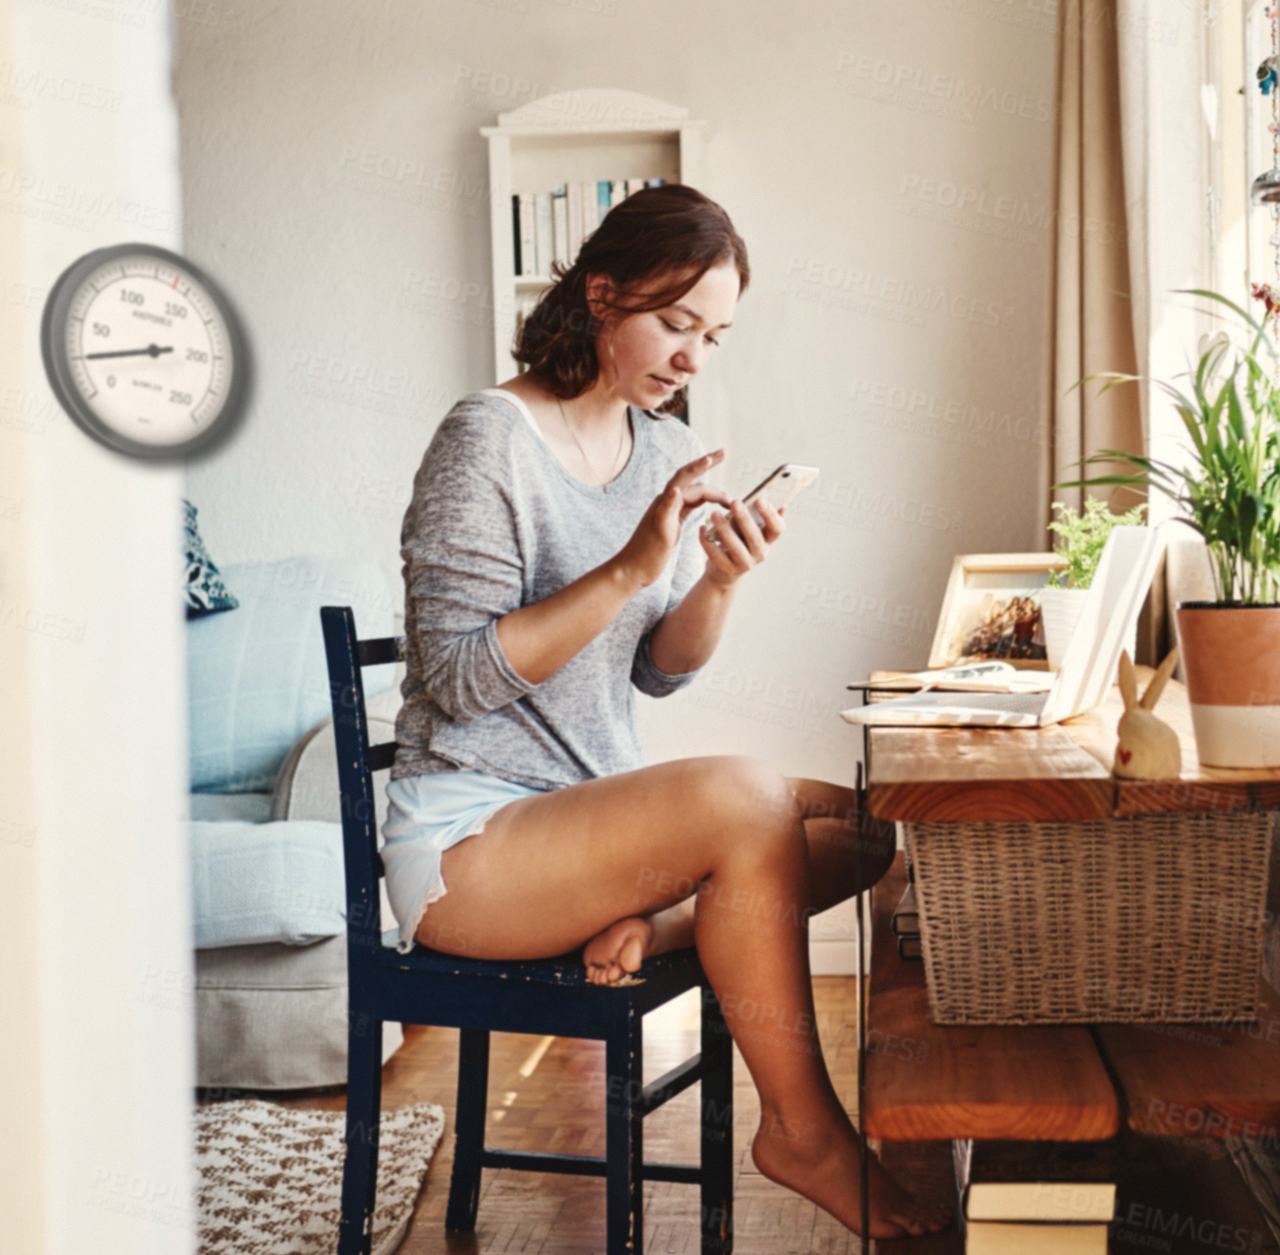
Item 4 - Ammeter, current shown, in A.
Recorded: 25 A
